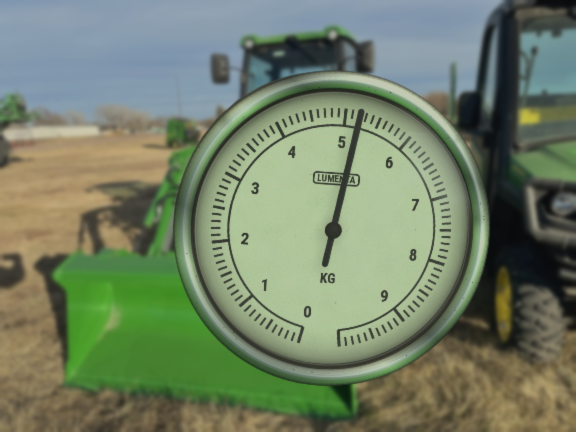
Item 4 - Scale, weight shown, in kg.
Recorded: 5.2 kg
